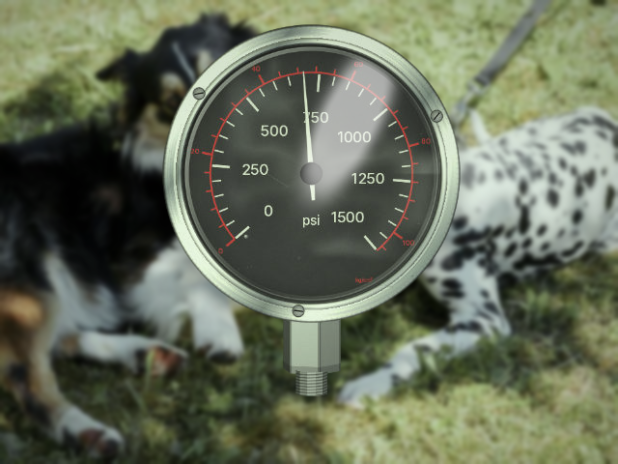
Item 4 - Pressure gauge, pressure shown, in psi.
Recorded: 700 psi
